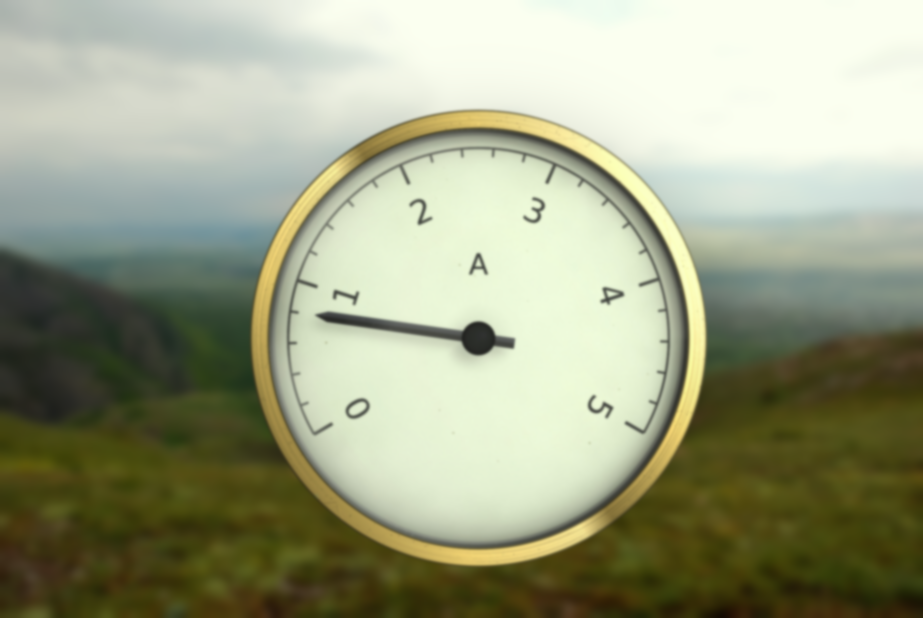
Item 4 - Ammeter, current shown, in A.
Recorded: 0.8 A
